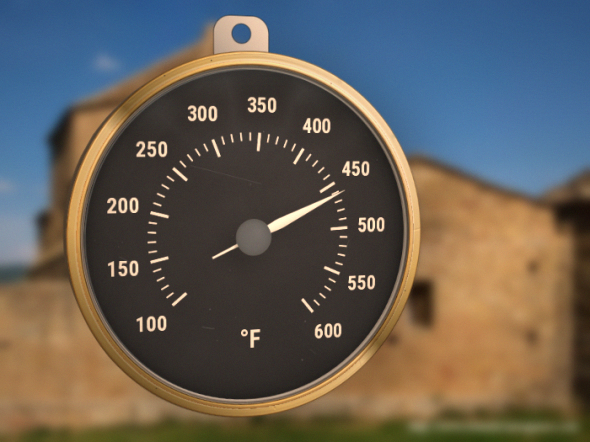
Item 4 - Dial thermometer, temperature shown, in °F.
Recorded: 460 °F
